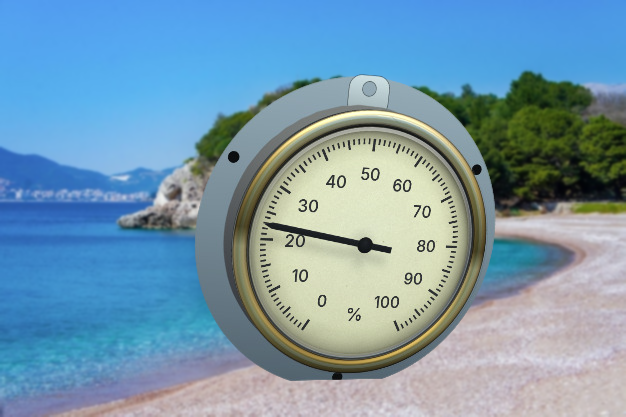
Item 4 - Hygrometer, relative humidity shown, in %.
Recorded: 23 %
